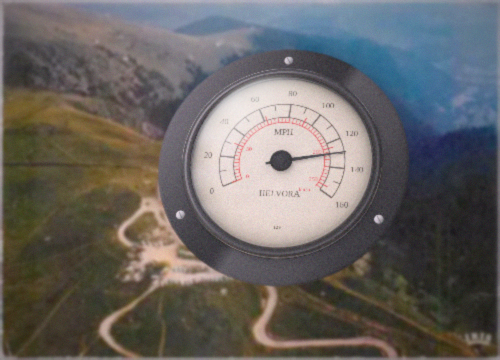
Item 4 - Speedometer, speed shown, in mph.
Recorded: 130 mph
